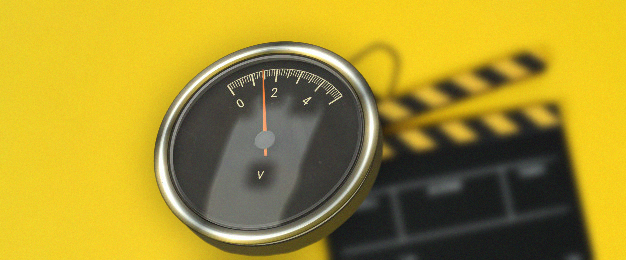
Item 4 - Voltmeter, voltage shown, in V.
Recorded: 1.5 V
